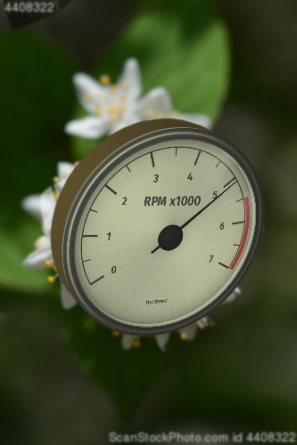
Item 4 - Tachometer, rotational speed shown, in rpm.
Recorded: 5000 rpm
